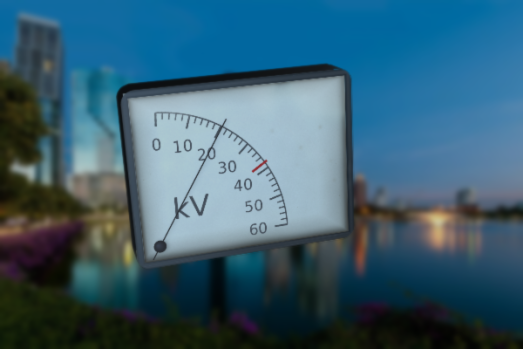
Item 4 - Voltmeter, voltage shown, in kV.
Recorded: 20 kV
